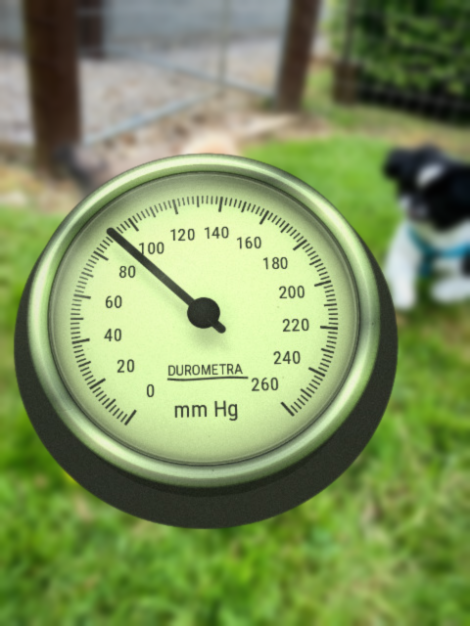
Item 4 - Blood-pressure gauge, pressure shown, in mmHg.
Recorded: 90 mmHg
